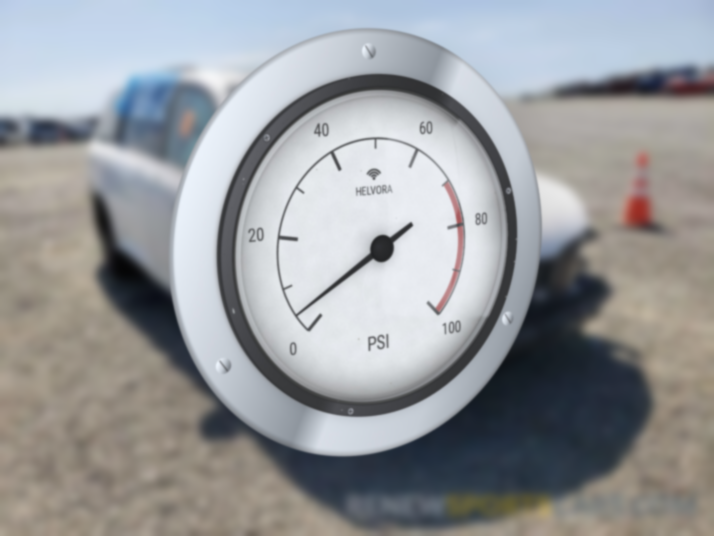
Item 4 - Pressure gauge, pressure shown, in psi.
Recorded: 5 psi
